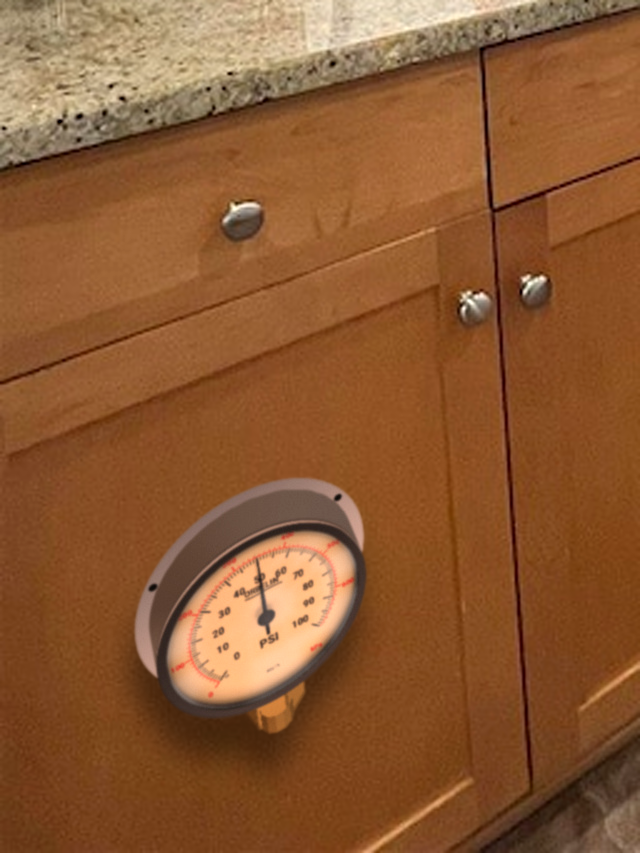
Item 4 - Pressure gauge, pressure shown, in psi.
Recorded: 50 psi
